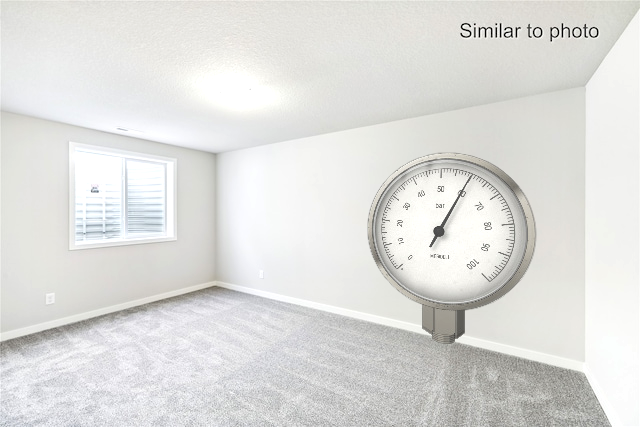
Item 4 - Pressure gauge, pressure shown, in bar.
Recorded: 60 bar
